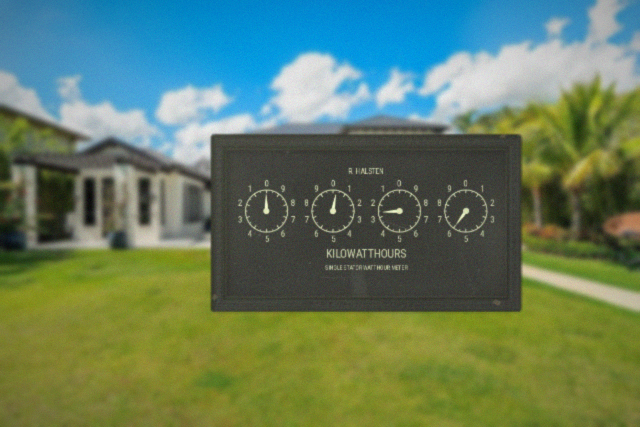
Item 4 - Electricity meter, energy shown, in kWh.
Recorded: 26 kWh
